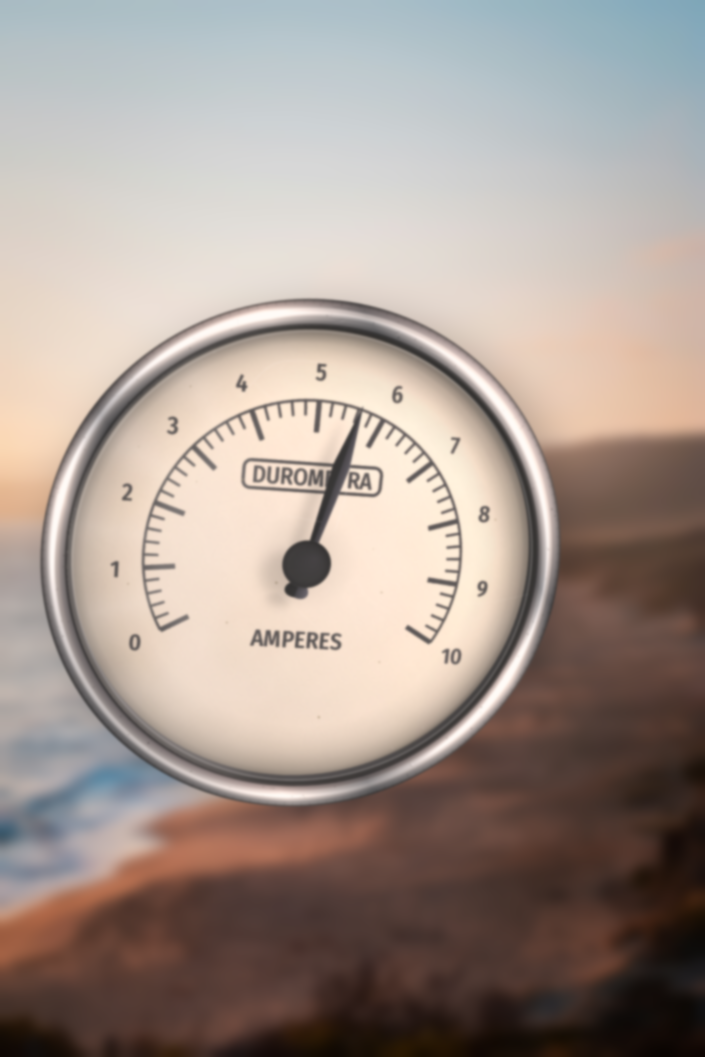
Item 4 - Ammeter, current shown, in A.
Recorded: 5.6 A
